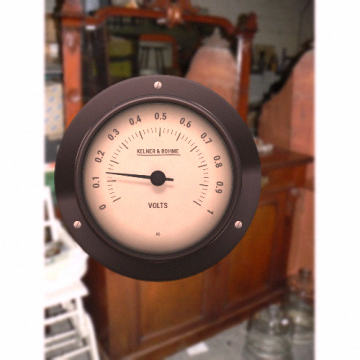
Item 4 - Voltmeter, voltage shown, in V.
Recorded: 0.14 V
